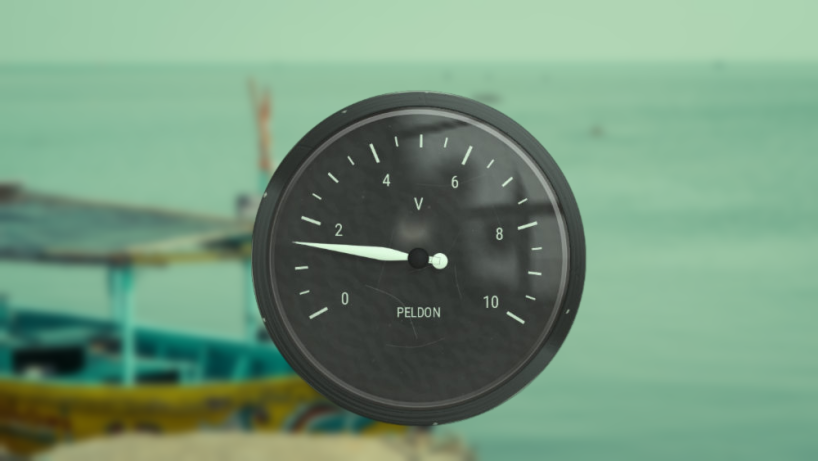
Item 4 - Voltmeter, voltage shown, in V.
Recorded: 1.5 V
